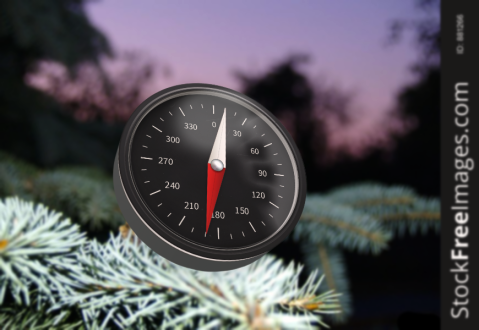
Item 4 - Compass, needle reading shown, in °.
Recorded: 190 °
